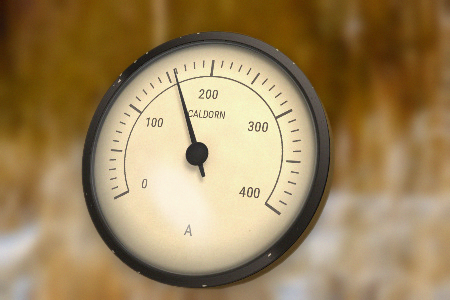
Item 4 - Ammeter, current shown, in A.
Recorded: 160 A
